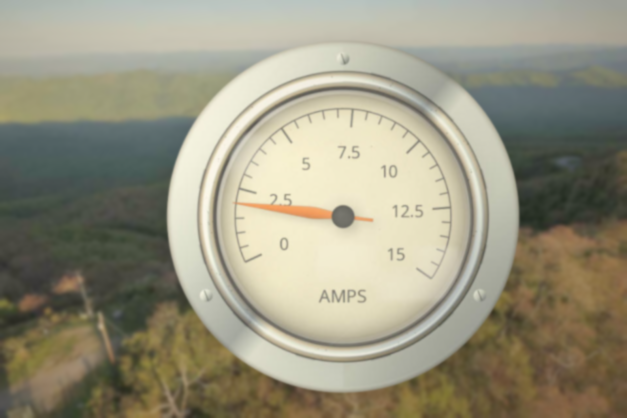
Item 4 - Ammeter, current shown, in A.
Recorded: 2 A
